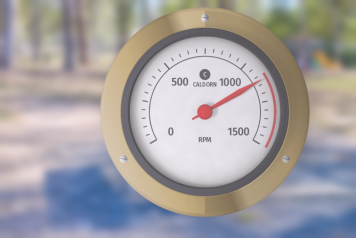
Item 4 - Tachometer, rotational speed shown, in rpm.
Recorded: 1125 rpm
